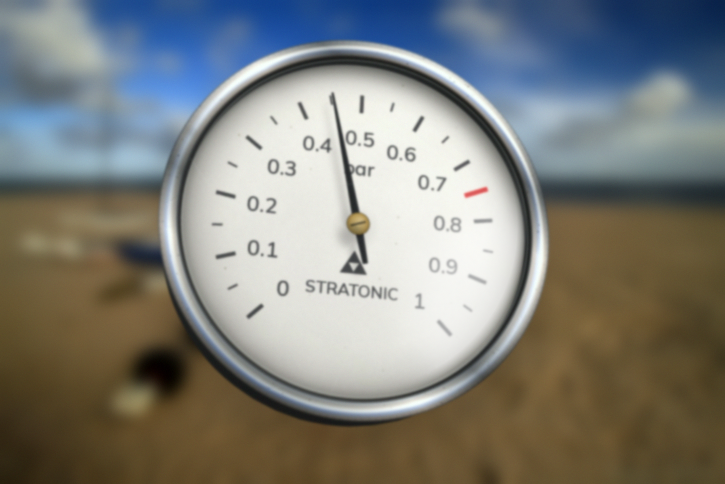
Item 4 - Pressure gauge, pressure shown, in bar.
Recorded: 0.45 bar
